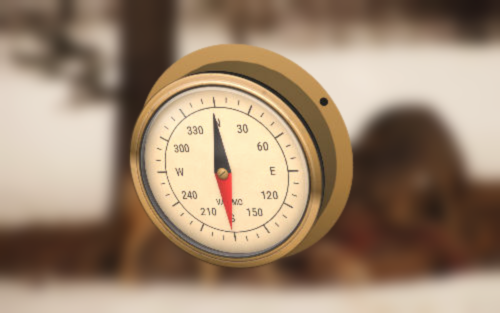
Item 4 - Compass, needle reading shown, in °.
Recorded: 180 °
